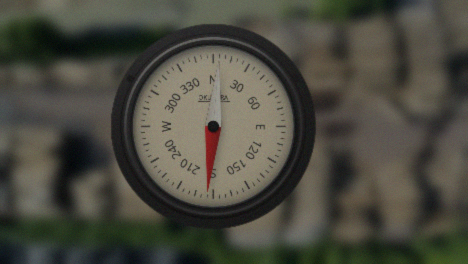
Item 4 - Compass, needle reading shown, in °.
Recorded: 185 °
